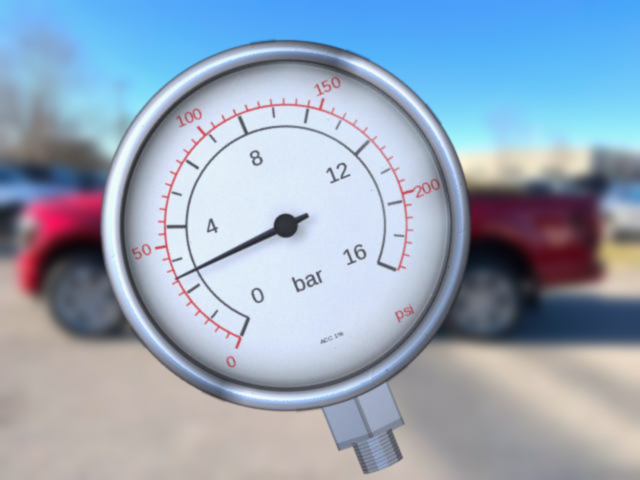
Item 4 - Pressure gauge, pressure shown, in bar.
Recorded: 2.5 bar
